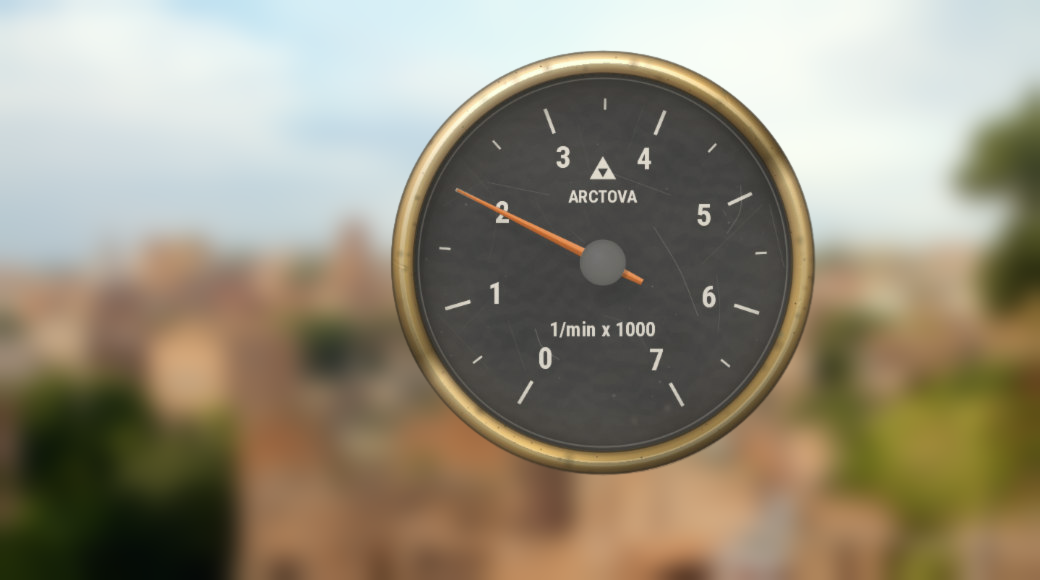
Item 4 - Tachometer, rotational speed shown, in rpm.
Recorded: 2000 rpm
